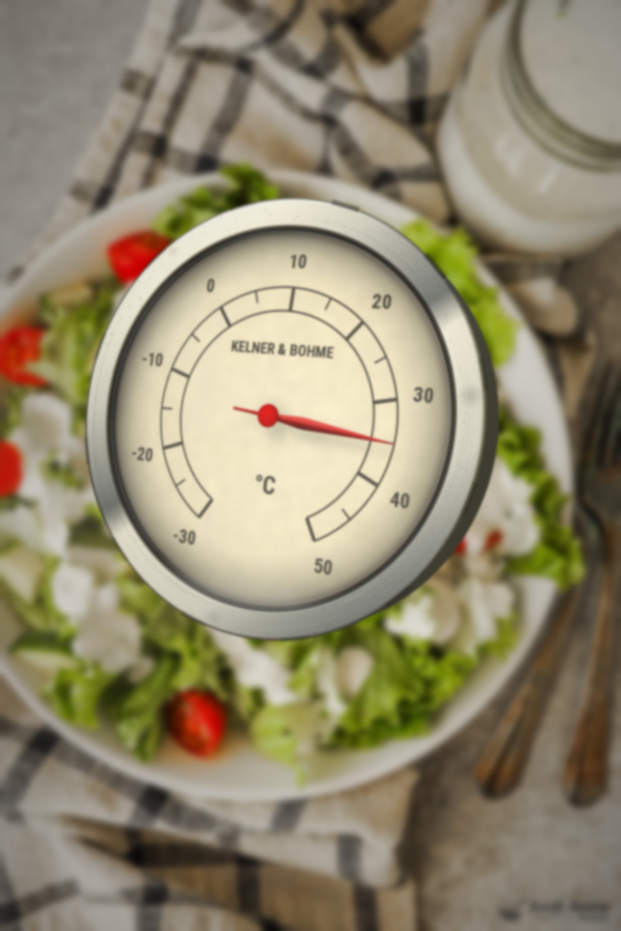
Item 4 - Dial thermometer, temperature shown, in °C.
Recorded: 35 °C
